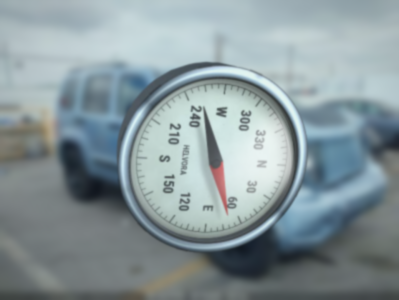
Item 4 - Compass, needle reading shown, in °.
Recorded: 70 °
